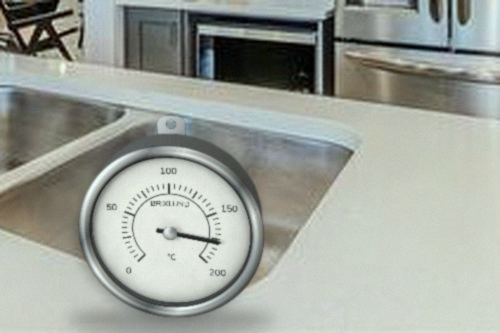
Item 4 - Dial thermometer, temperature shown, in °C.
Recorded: 175 °C
